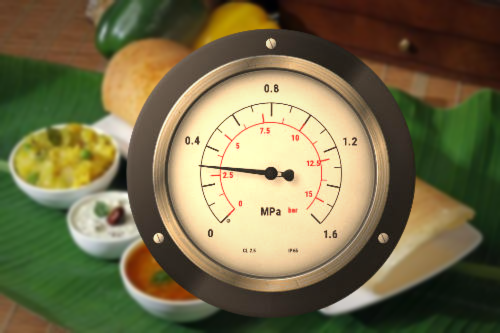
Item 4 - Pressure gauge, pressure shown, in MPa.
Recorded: 0.3 MPa
